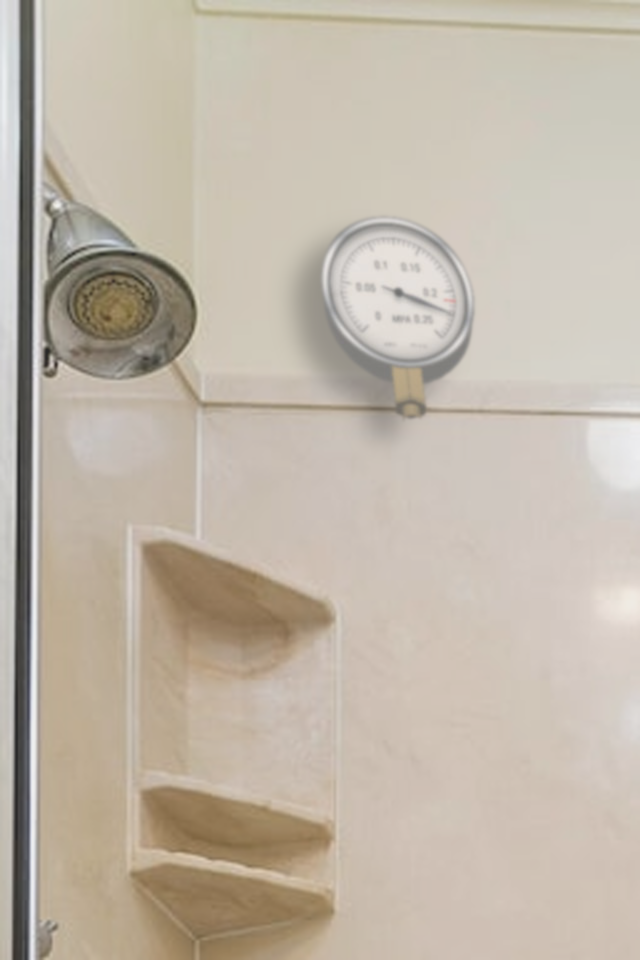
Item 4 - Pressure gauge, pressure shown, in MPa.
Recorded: 0.225 MPa
